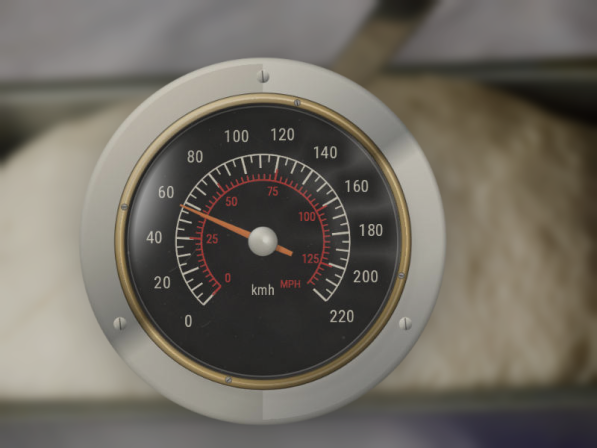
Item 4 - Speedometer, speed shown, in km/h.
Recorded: 57.5 km/h
